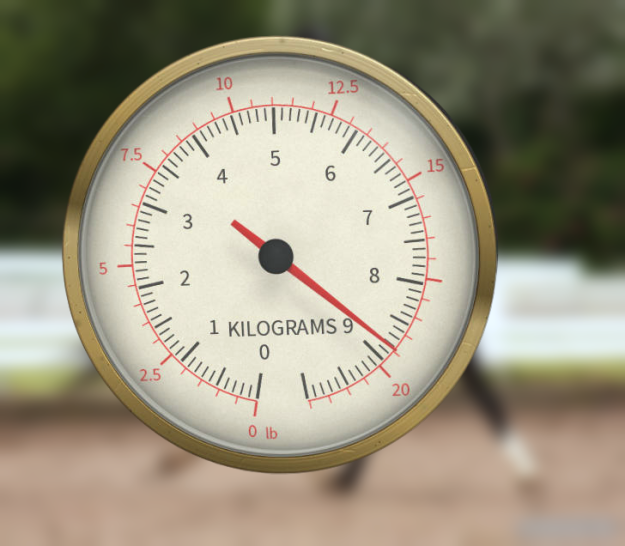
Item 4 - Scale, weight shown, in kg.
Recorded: 8.8 kg
